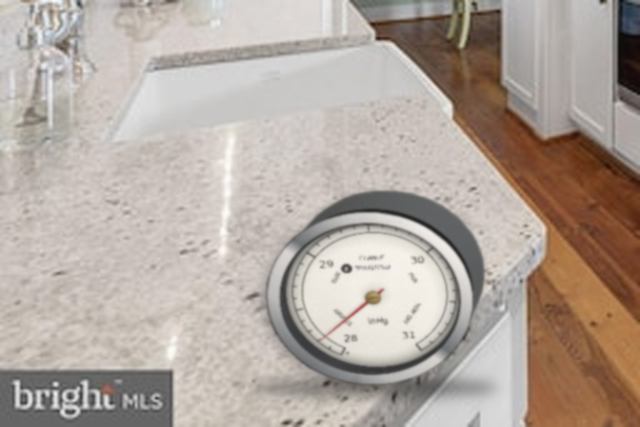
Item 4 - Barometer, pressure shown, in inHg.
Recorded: 28.2 inHg
